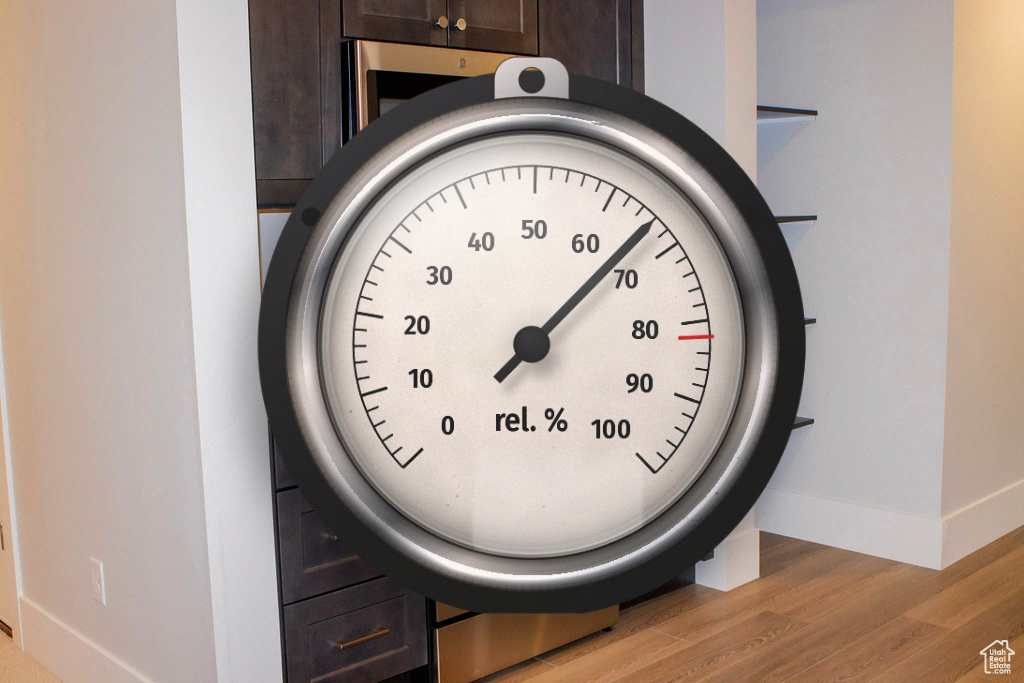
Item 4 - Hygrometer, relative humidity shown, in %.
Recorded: 66 %
